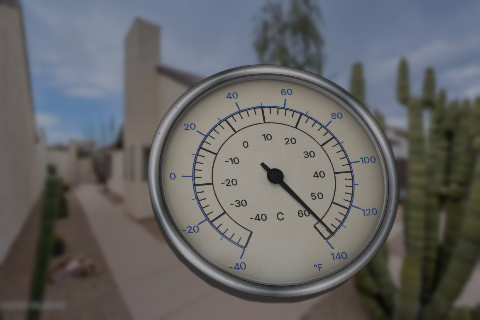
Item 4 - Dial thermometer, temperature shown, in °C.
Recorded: 58 °C
